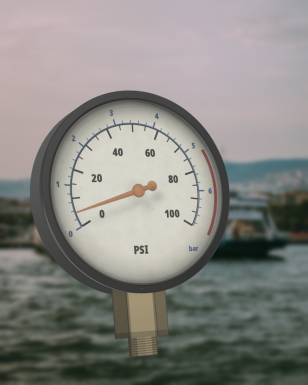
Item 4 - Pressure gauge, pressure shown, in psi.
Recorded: 5 psi
